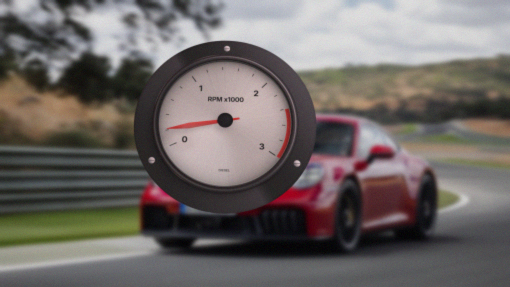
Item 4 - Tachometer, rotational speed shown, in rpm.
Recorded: 200 rpm
